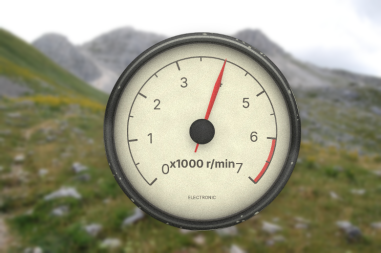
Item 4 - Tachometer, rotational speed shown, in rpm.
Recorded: 4000 rpm
